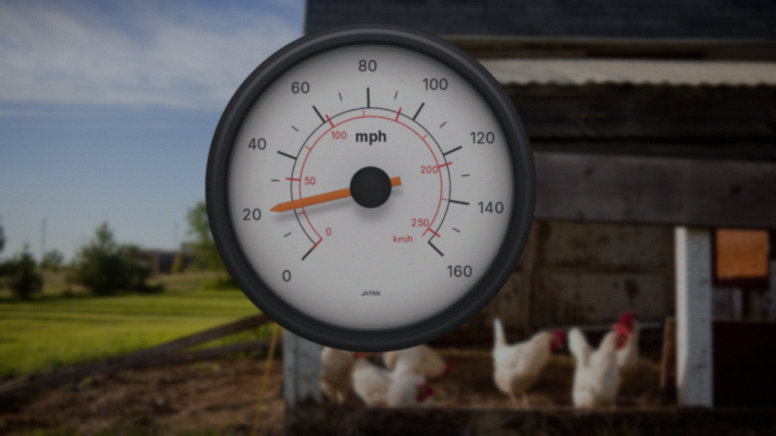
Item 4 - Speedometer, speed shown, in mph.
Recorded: 20 mph
